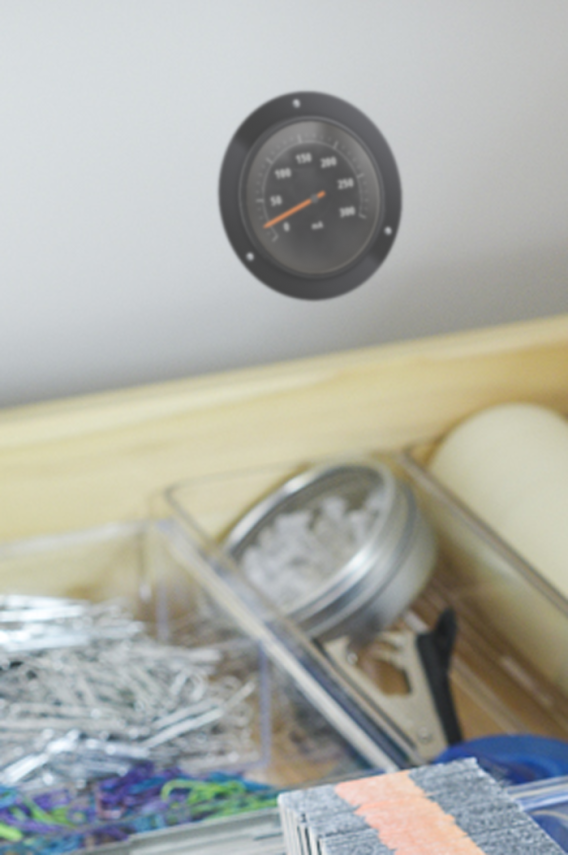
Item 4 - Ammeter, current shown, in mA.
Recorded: 20 mA
